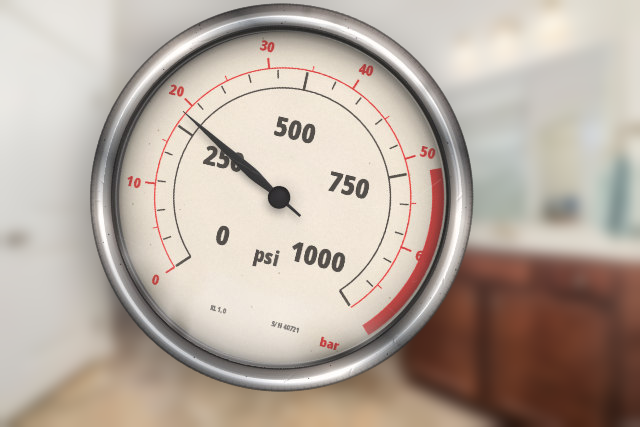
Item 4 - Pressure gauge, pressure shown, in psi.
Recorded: 275 psi
